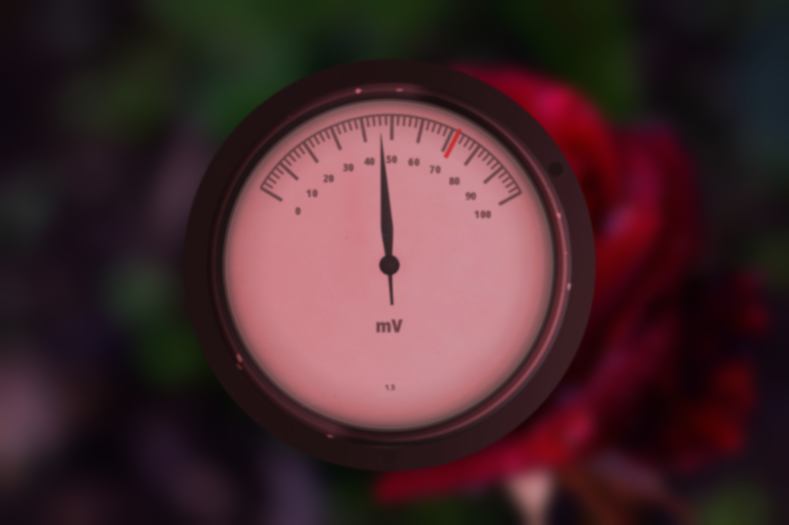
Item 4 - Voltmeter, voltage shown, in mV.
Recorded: 46 mV
